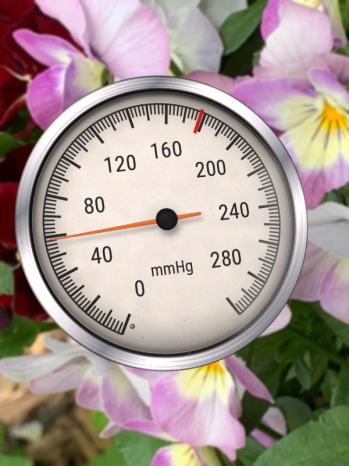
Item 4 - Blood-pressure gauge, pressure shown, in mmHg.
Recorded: 58 mmHg
